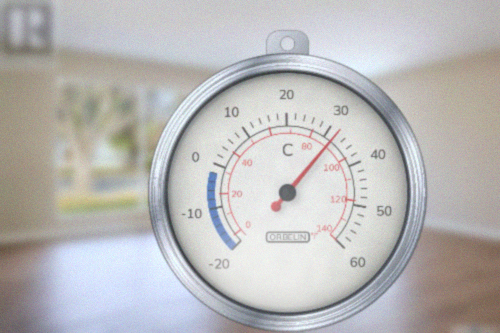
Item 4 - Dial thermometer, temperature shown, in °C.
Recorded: 32 °C
